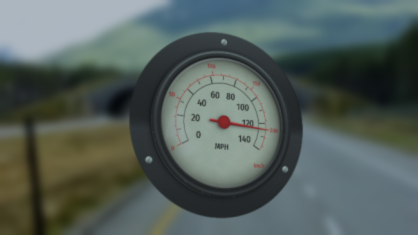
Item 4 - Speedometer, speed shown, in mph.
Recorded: 125 mph
